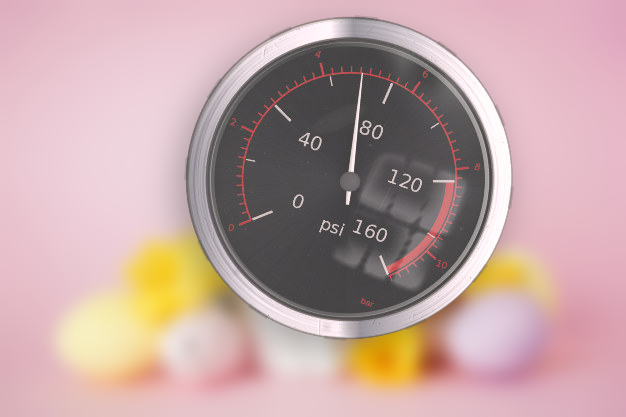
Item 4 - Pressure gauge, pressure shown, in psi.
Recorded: 70 psi
